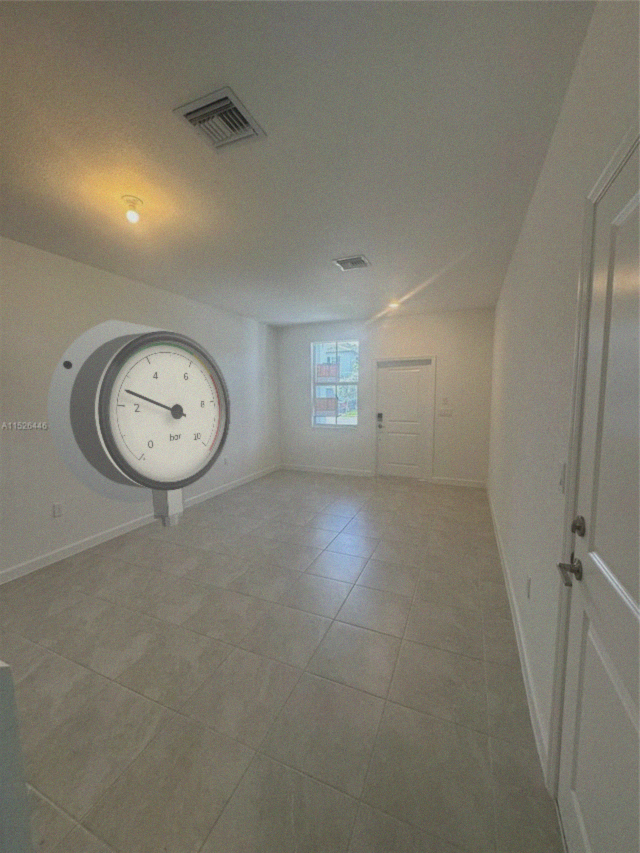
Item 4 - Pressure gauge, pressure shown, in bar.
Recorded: 2.5 bar
